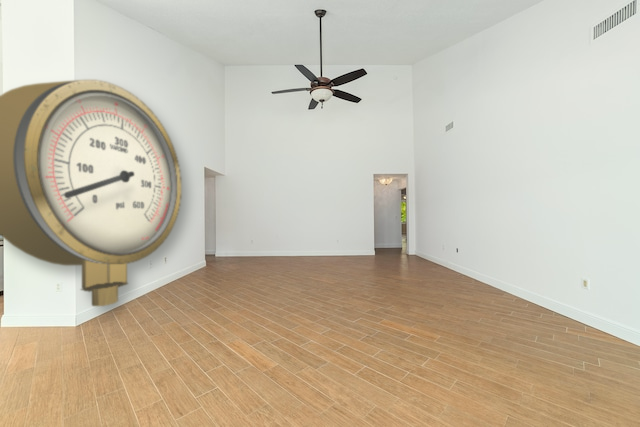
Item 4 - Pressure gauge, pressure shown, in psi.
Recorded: 40 psi
